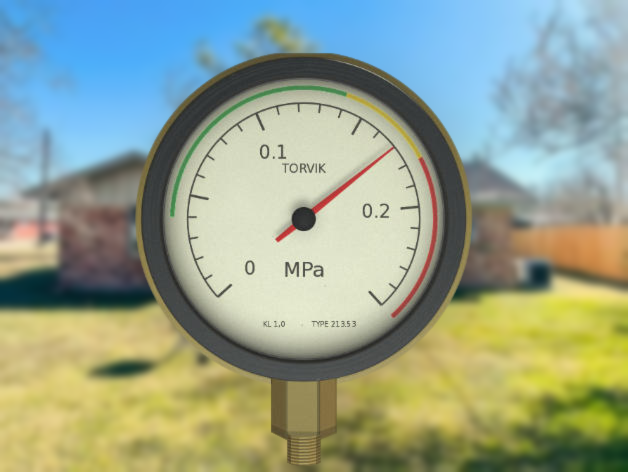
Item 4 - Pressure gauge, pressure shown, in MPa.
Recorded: 0.17 MPa
